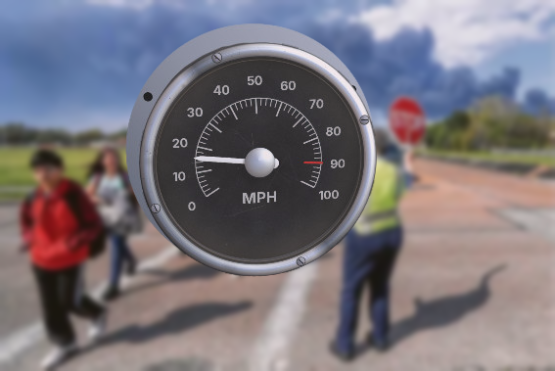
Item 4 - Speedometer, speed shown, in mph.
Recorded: 16 mph
